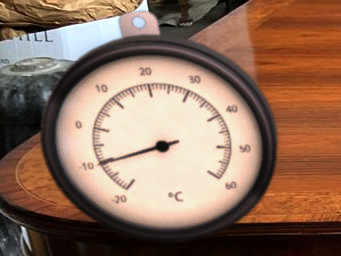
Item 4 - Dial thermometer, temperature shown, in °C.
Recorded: -10 °C
